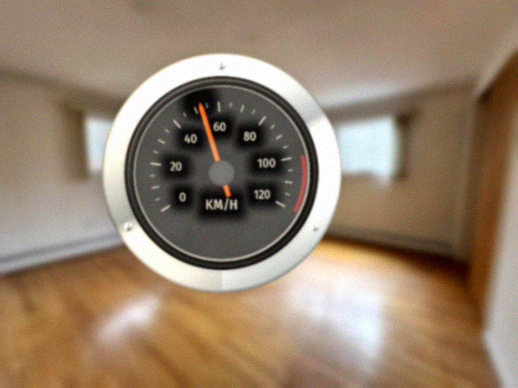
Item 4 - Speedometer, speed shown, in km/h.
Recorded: 52.5 km/h
